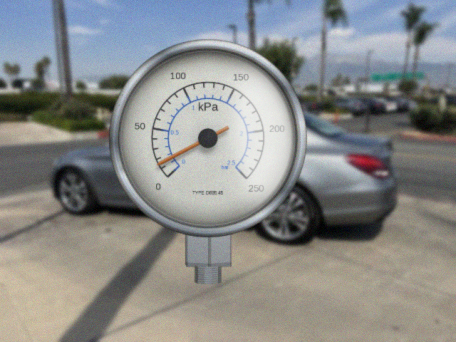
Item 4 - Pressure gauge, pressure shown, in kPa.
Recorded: 15 kPa
